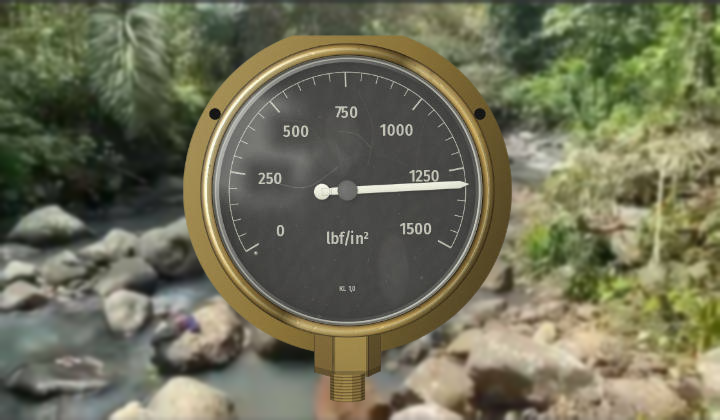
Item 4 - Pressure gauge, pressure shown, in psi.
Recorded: 1300 psi
